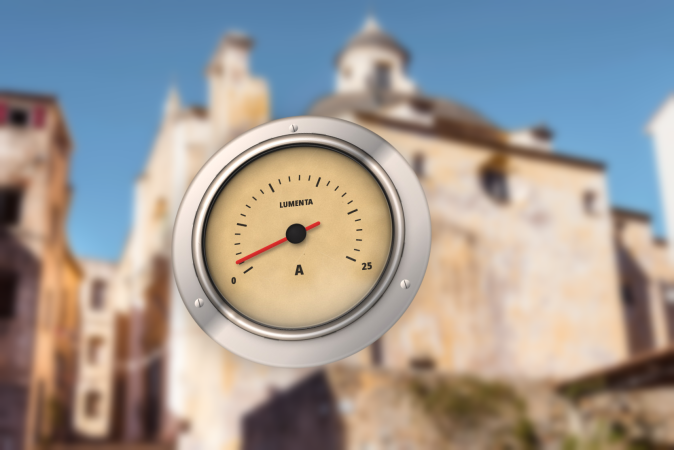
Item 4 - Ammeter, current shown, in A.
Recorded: 1 A
